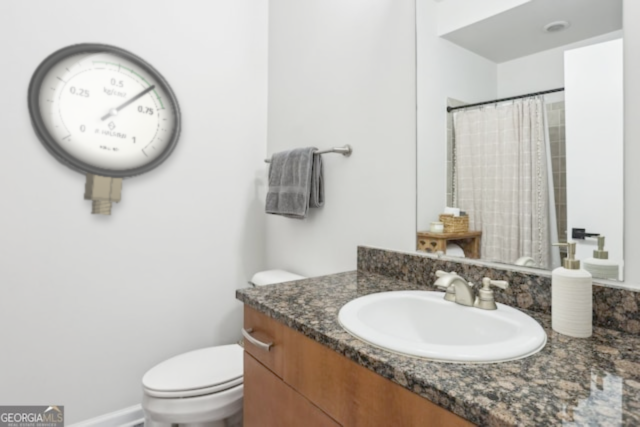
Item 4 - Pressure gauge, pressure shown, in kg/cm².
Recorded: 0.65 kg/cm²
